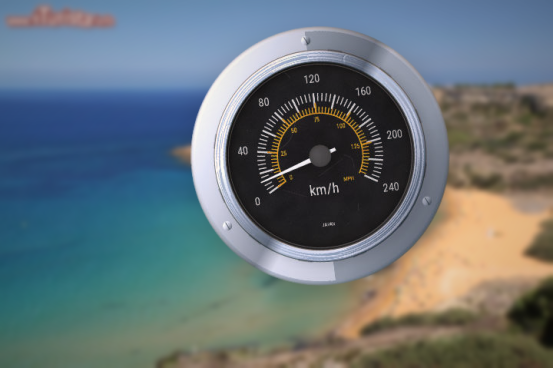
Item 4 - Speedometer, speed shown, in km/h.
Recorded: 12 km/h
